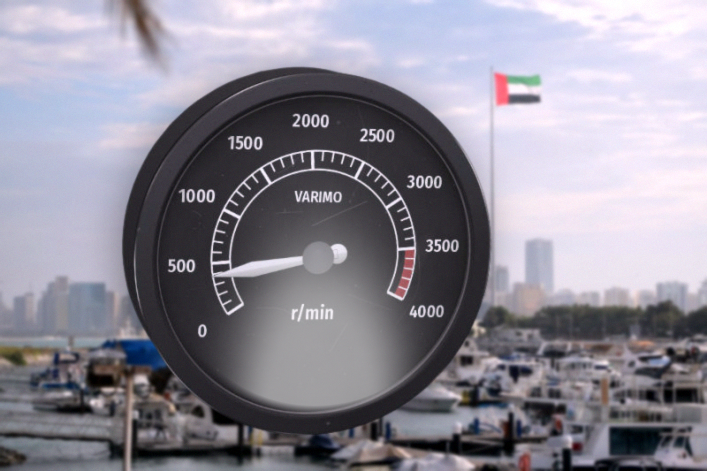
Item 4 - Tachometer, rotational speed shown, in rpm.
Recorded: 400 rpm
